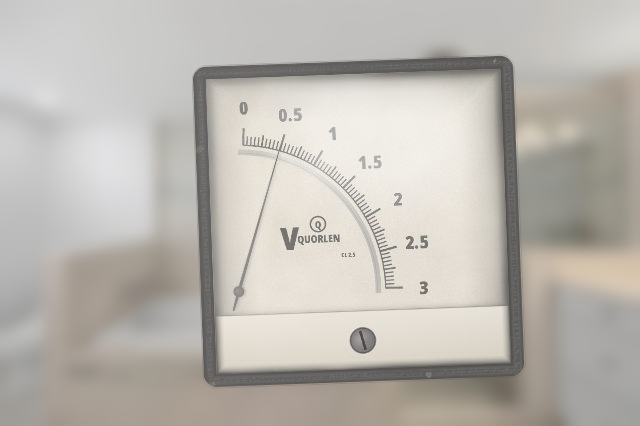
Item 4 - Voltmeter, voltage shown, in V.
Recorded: 0.5 V
